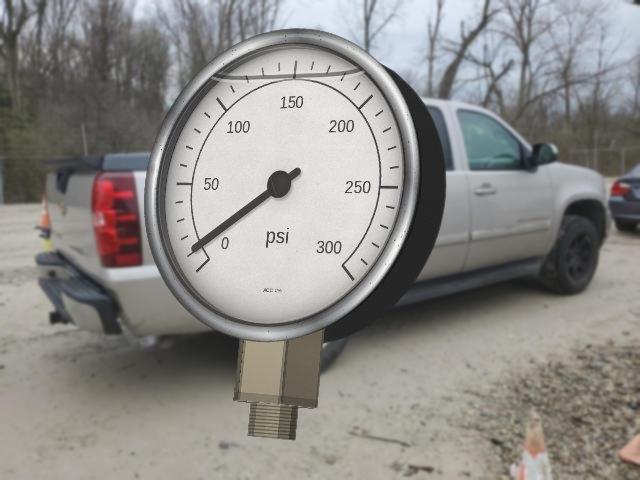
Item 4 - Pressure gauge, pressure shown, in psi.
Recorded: 10 psi
